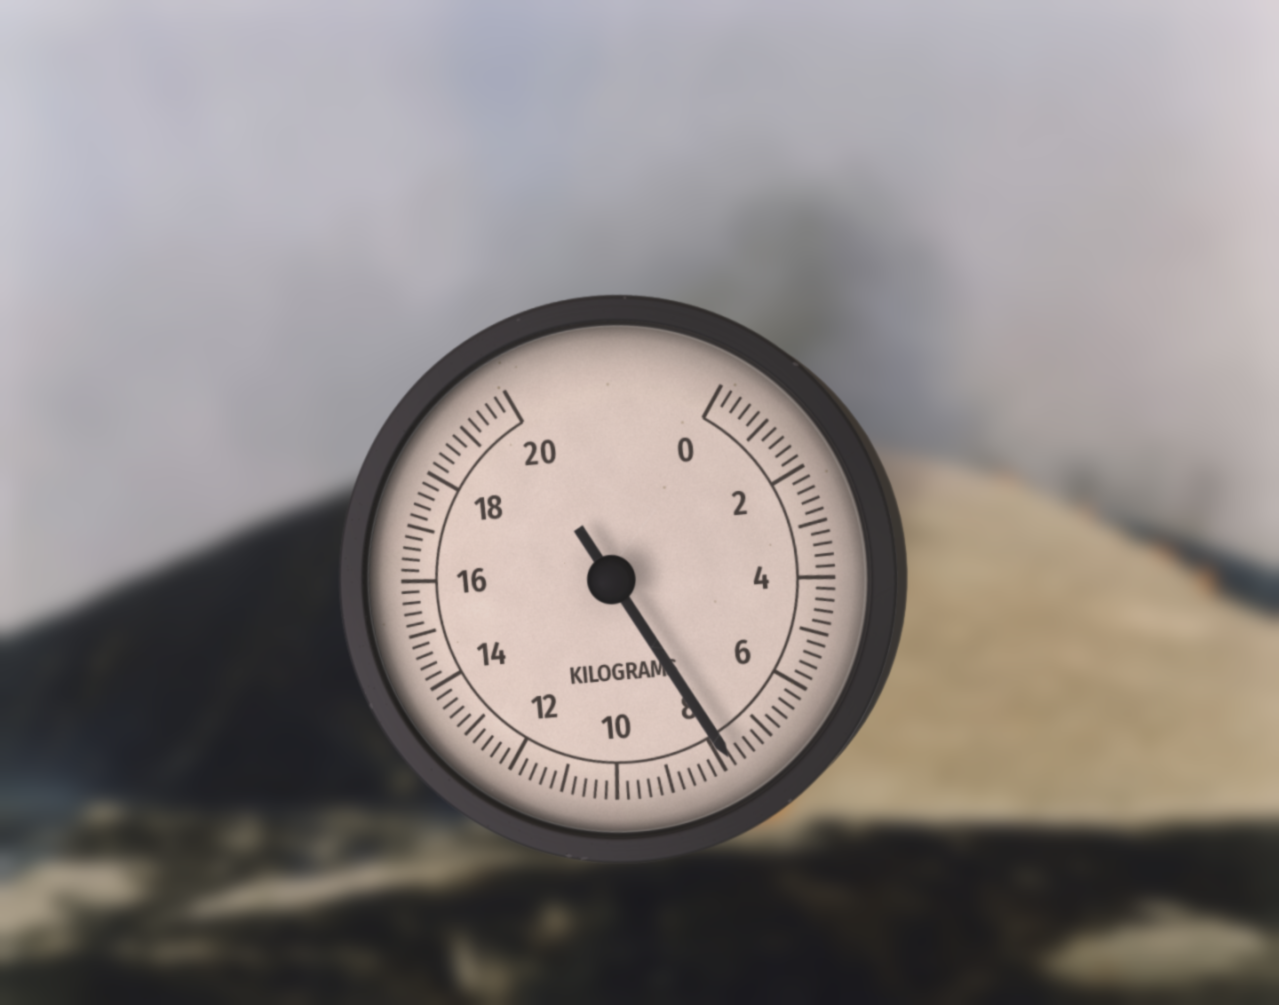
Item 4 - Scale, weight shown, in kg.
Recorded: 7.8 kg
